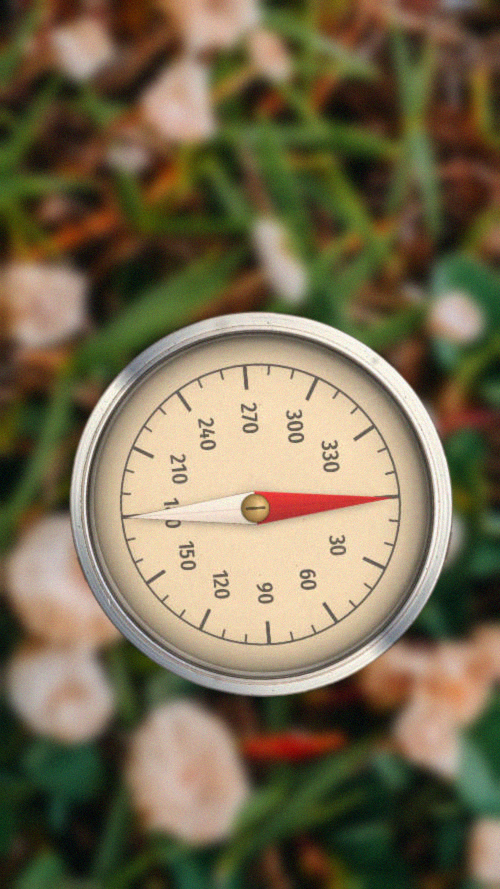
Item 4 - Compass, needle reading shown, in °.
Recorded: 0 °
